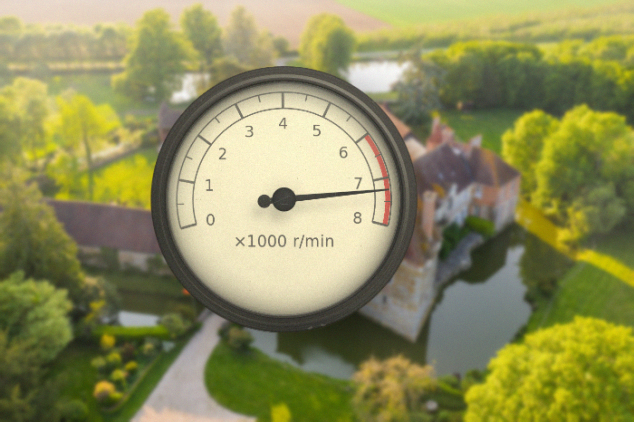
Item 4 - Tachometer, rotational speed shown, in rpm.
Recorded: 7250 rpm
